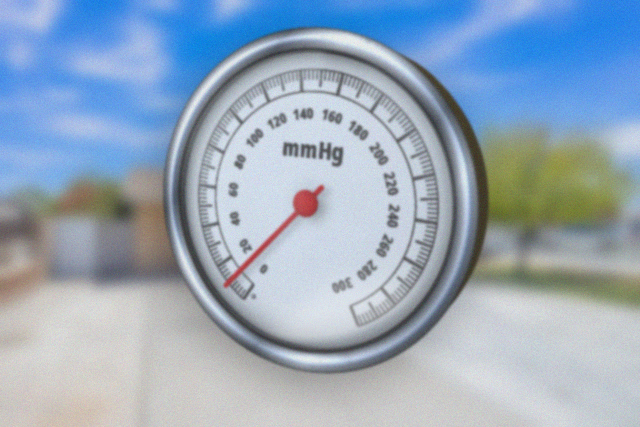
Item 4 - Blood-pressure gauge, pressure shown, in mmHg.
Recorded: 10 mmHg
